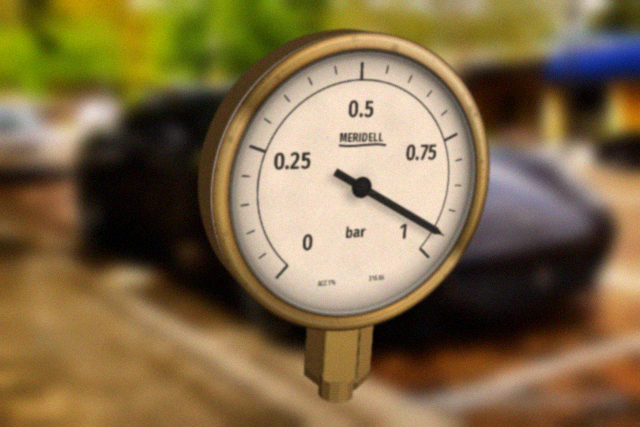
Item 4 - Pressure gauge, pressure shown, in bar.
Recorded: 0.95 bar
